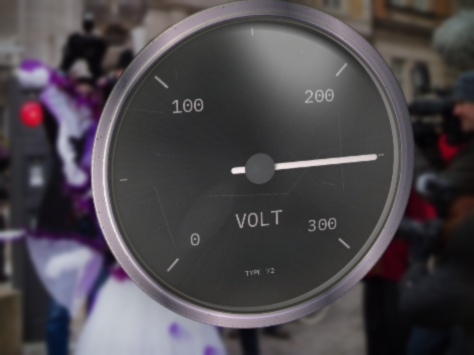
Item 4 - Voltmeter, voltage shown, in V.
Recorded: 250 V
